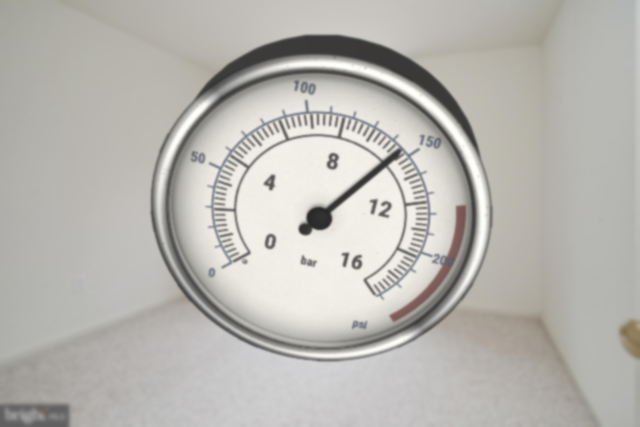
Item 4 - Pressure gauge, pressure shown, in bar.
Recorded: 10 bar
